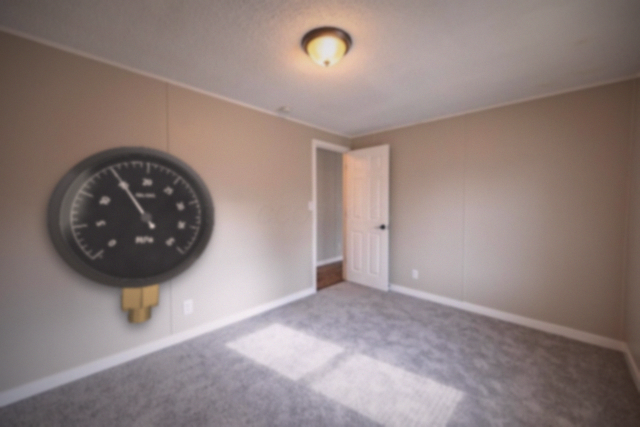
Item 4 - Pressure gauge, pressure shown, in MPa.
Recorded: 15 MPa
